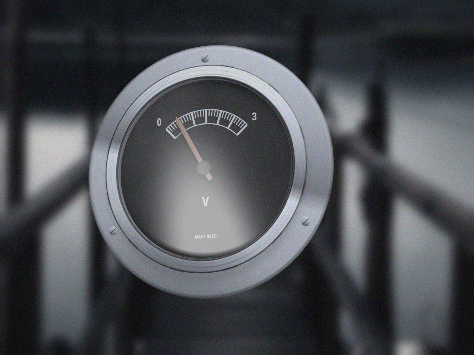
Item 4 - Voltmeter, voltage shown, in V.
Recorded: 0.5 V
